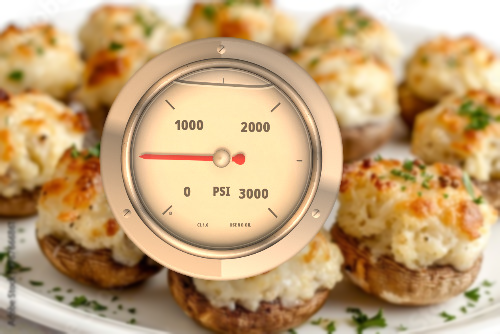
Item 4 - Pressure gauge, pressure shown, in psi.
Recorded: 500 psi
